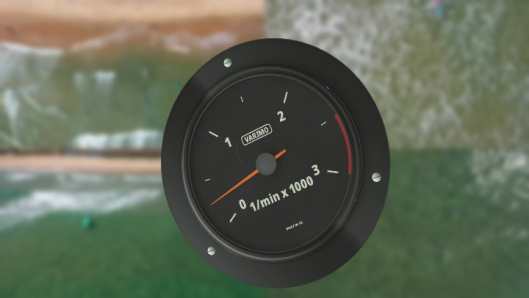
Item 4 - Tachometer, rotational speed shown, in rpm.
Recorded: 250 rpm
